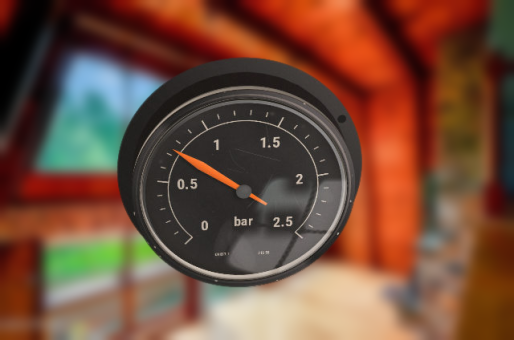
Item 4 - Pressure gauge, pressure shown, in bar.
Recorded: 0.75 bar
